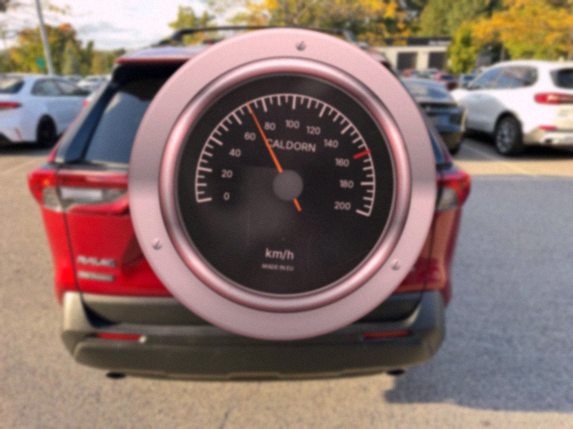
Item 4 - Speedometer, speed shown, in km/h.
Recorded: 70 km/h
